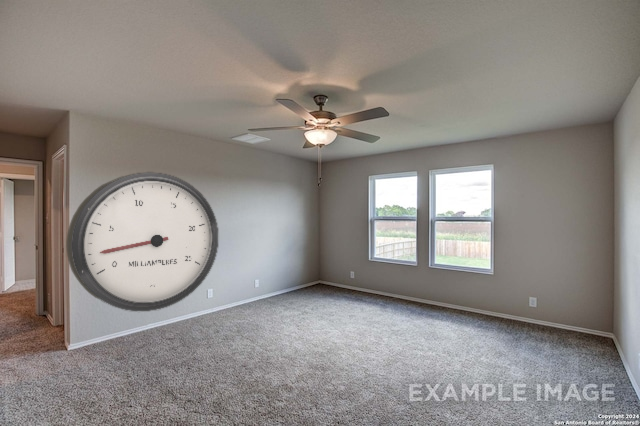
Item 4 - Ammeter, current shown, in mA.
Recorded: 2 mA
